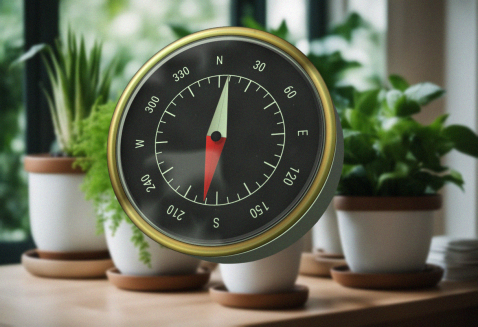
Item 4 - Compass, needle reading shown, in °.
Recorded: 190 °
